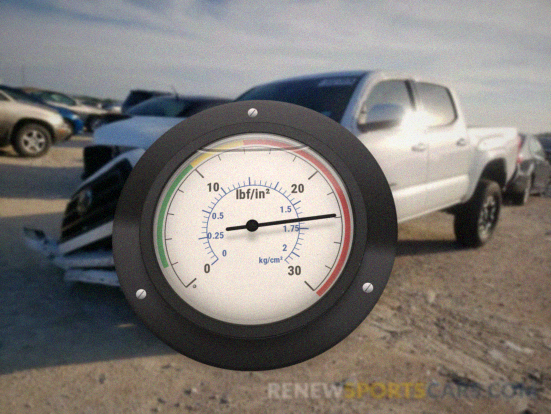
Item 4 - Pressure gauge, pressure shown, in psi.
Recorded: 24 psi
